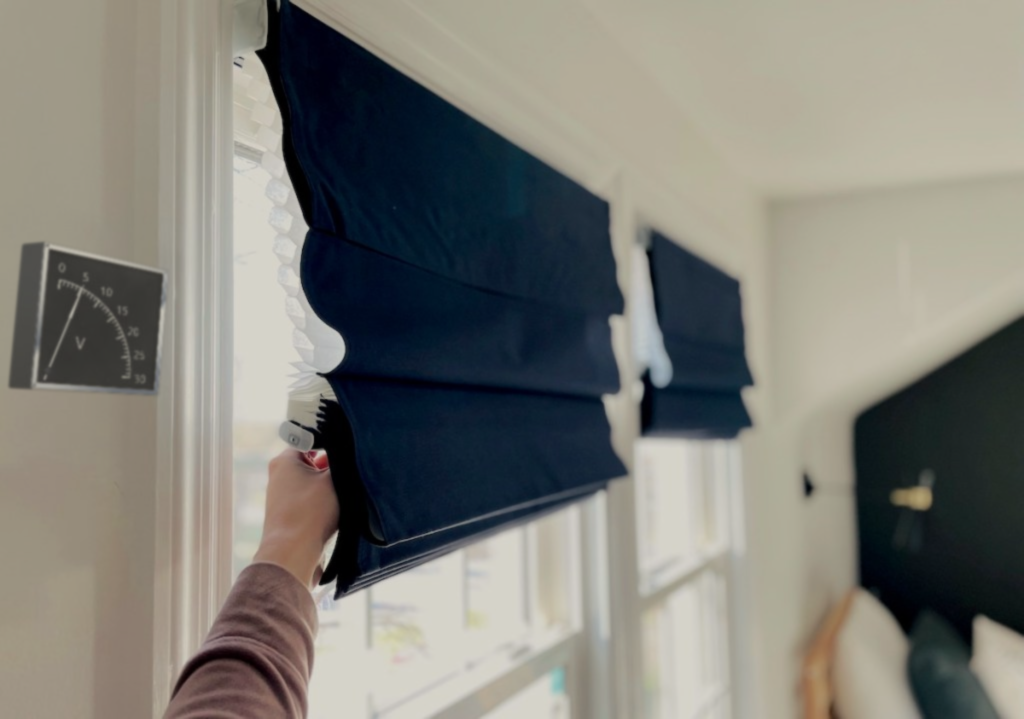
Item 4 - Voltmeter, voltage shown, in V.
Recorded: 5 V
